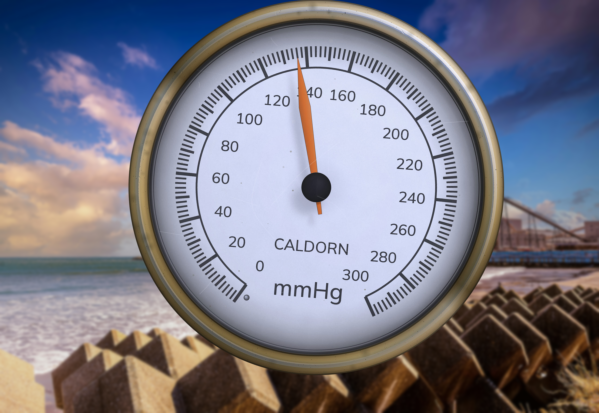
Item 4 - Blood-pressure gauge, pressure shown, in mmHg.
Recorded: 136 mmHg
